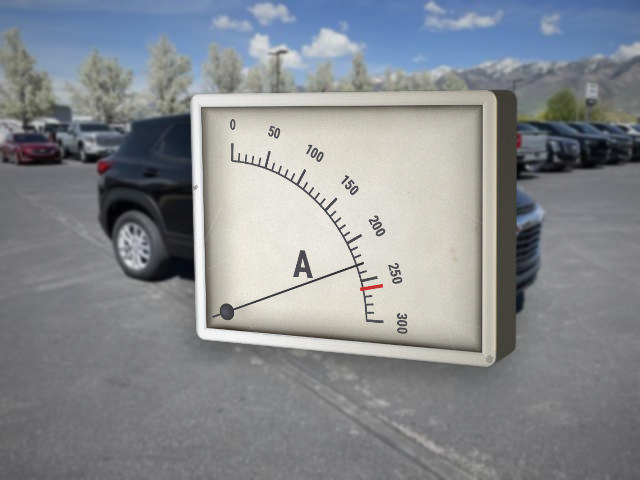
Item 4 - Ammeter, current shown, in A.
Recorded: 230 A
